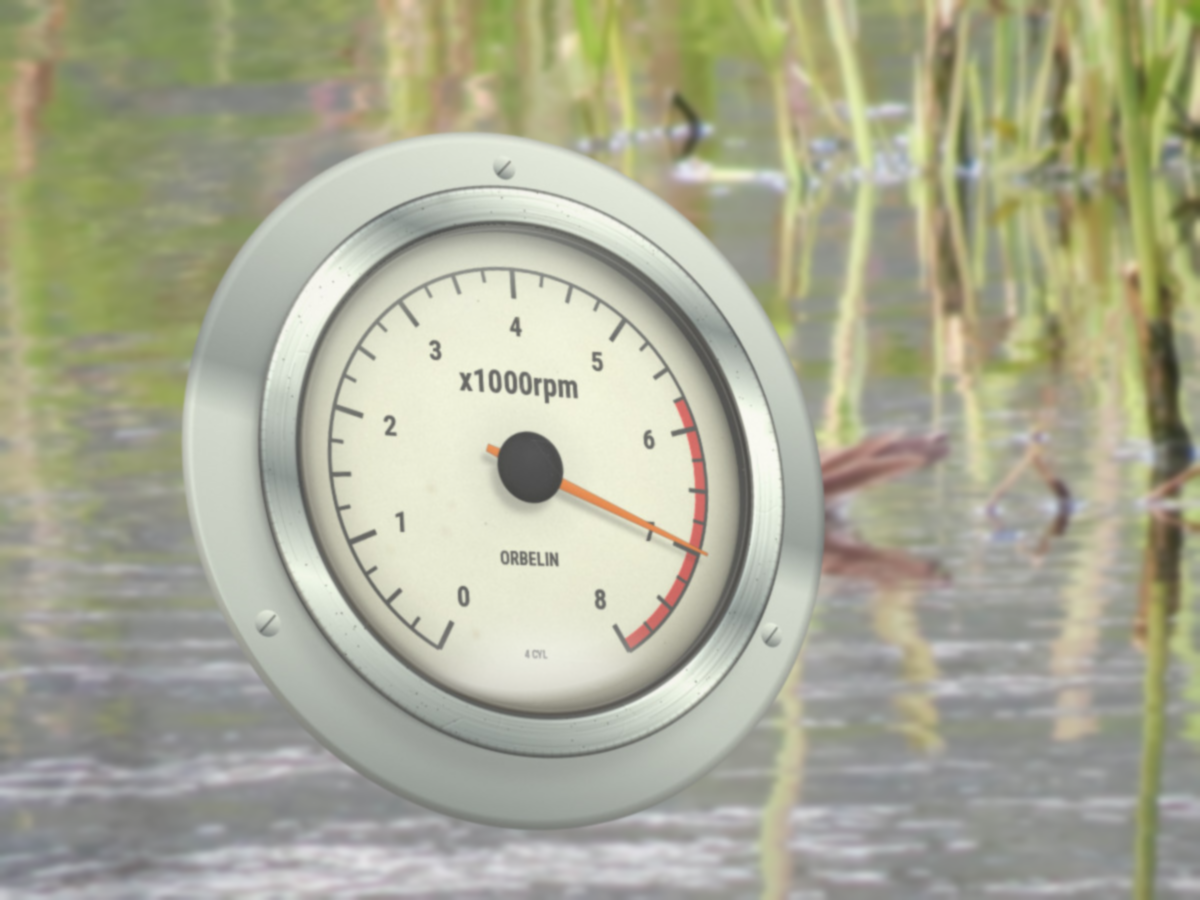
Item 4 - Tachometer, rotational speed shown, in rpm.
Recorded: 7000 rpm
